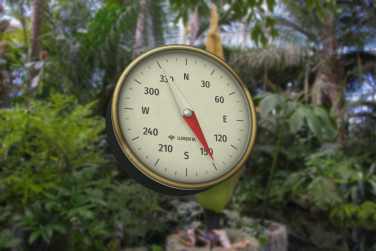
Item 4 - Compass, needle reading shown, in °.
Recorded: 150 °
